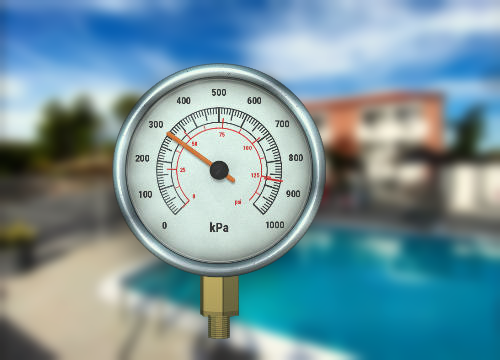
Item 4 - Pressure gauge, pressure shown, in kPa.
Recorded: 300 kPa
